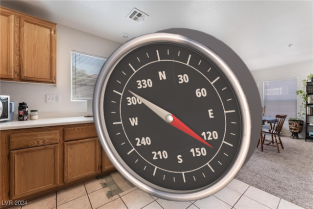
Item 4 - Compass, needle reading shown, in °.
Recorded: 130 °
